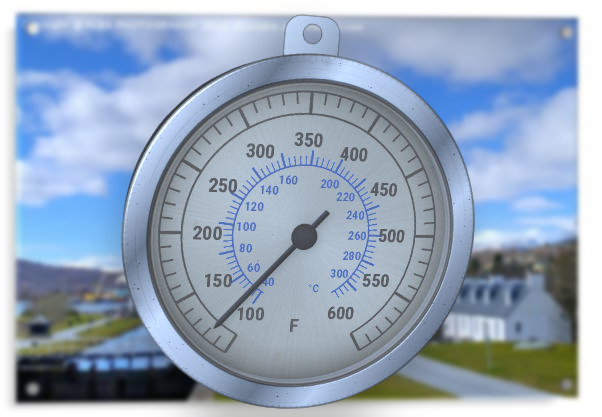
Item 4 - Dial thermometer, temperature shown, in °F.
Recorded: 120 °F
